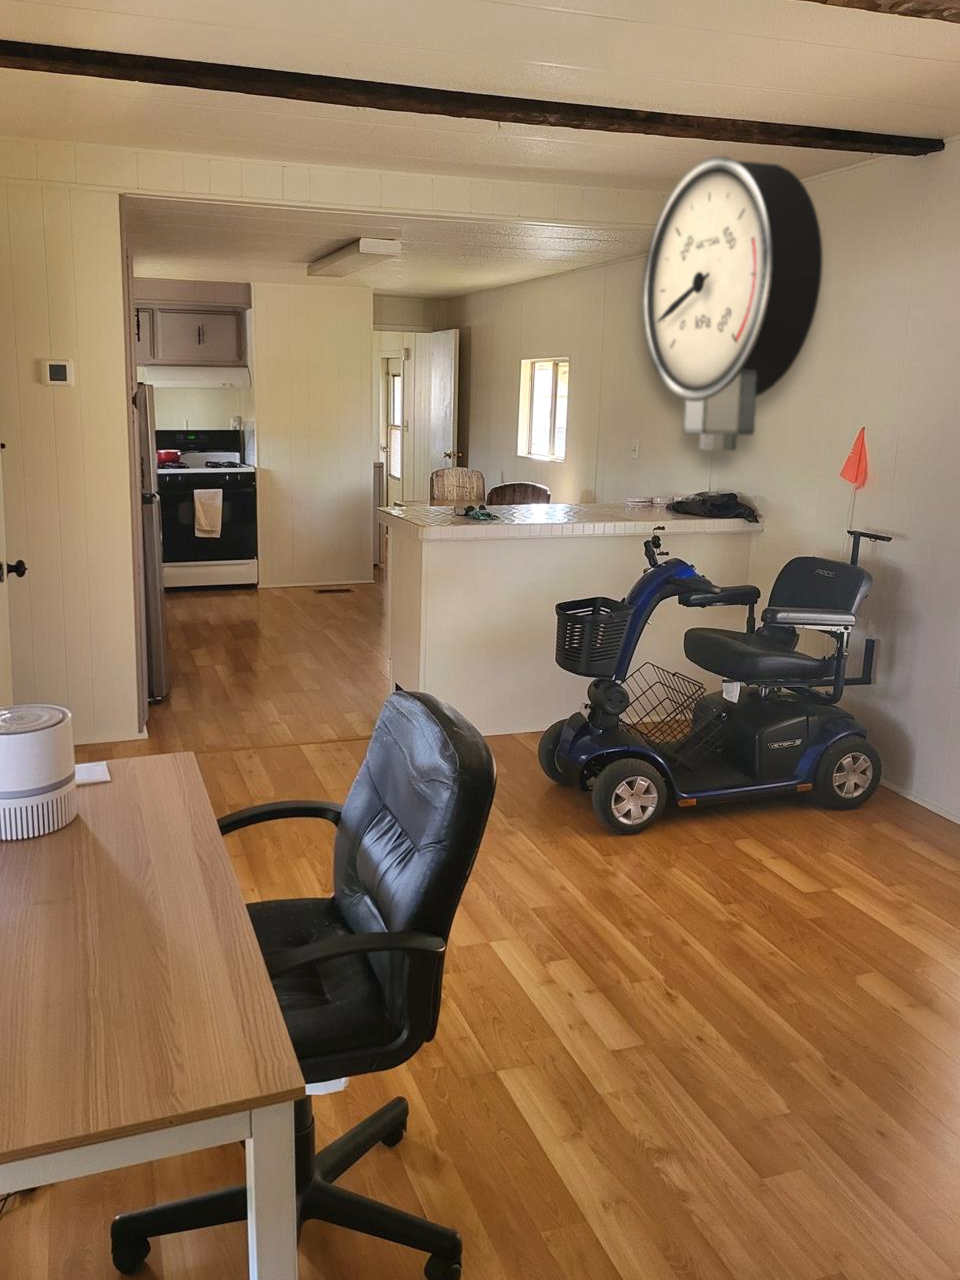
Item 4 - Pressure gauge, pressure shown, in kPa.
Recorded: 50 kPa
